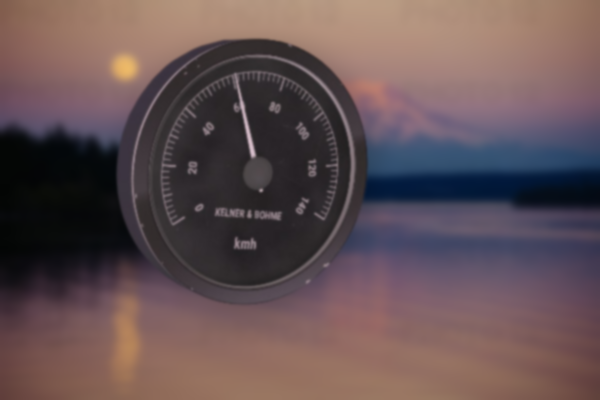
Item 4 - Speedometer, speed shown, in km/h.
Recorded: 60 km/h
